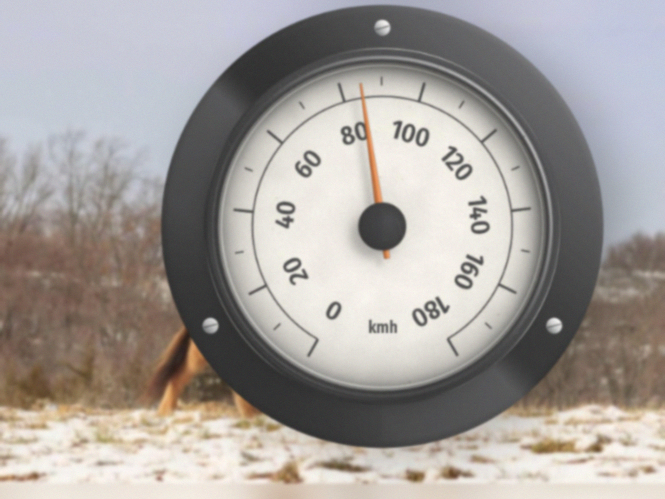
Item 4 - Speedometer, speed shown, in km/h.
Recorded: 85 km/h
